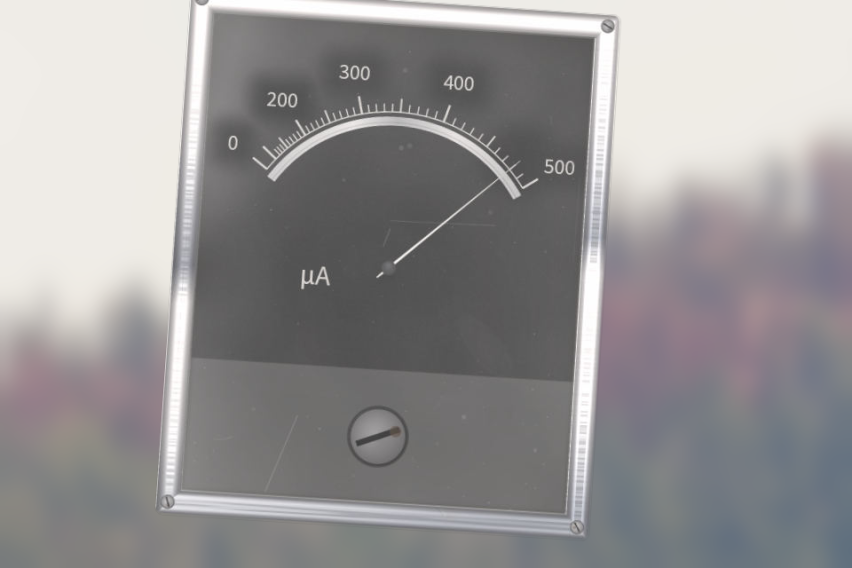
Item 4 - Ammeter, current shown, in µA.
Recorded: 480 µA
